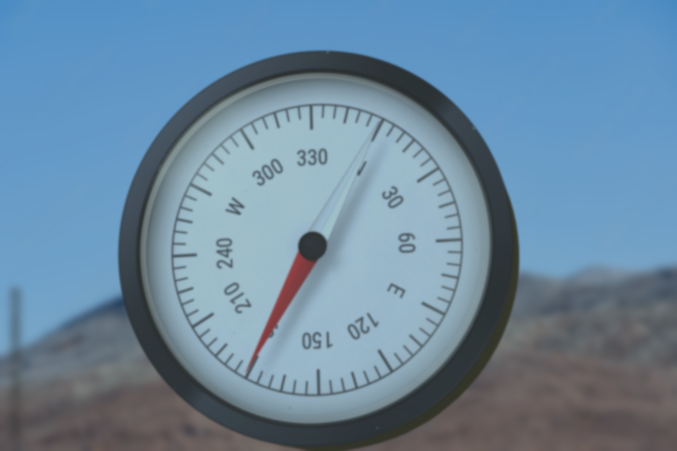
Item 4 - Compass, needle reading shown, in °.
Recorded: 180 °
